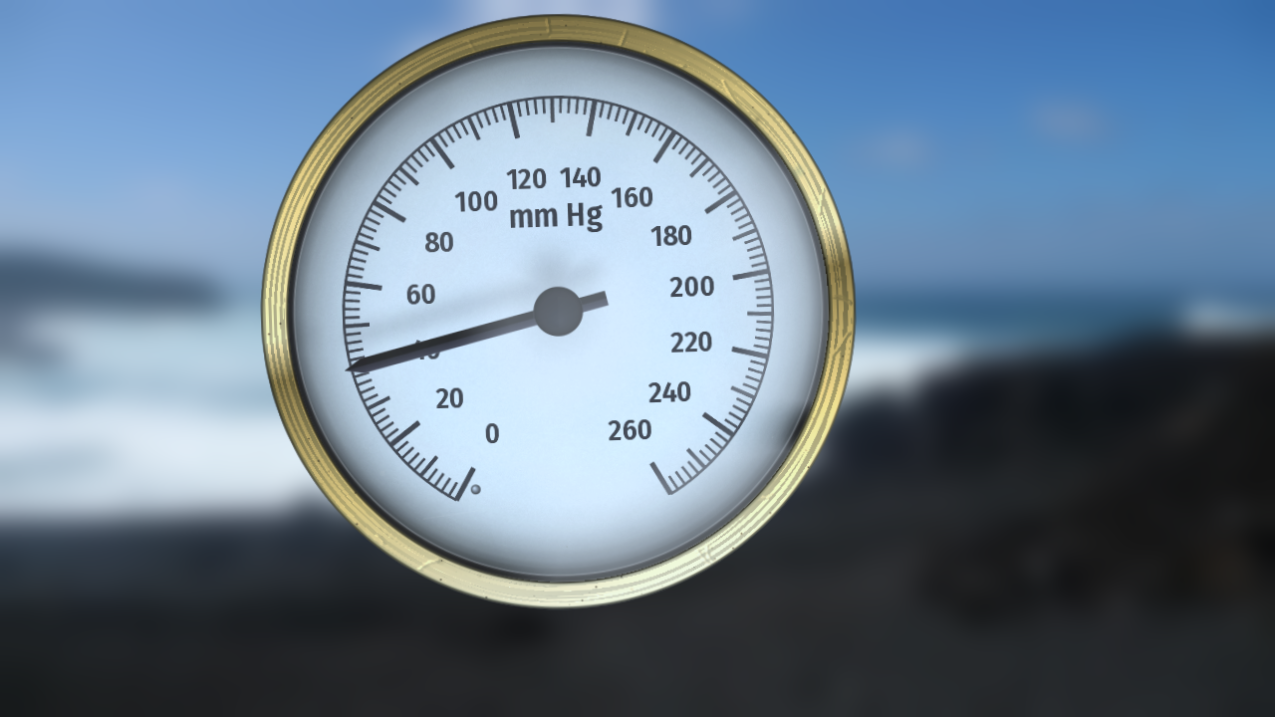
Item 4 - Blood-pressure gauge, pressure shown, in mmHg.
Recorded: 40 mmHg
